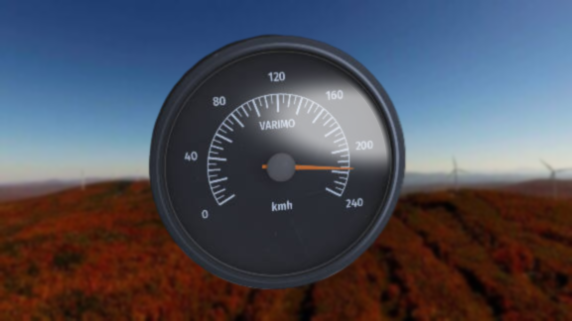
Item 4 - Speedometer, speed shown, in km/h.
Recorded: 215 km/h
